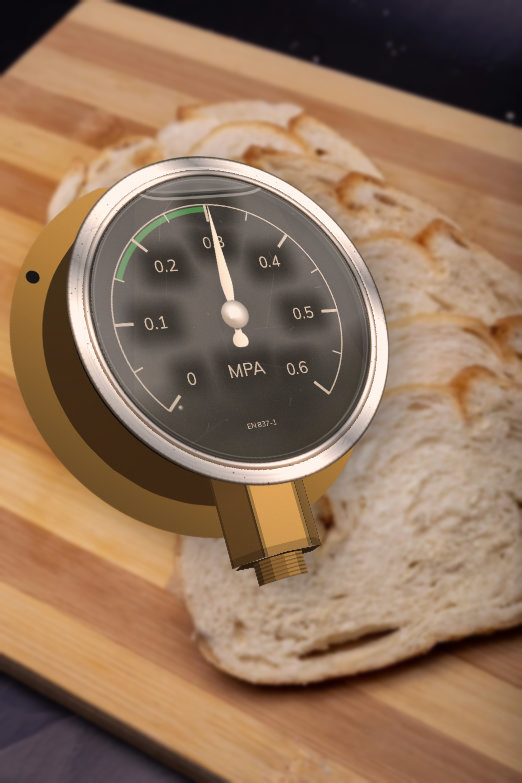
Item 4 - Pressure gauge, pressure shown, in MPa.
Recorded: 0.3 MPa
